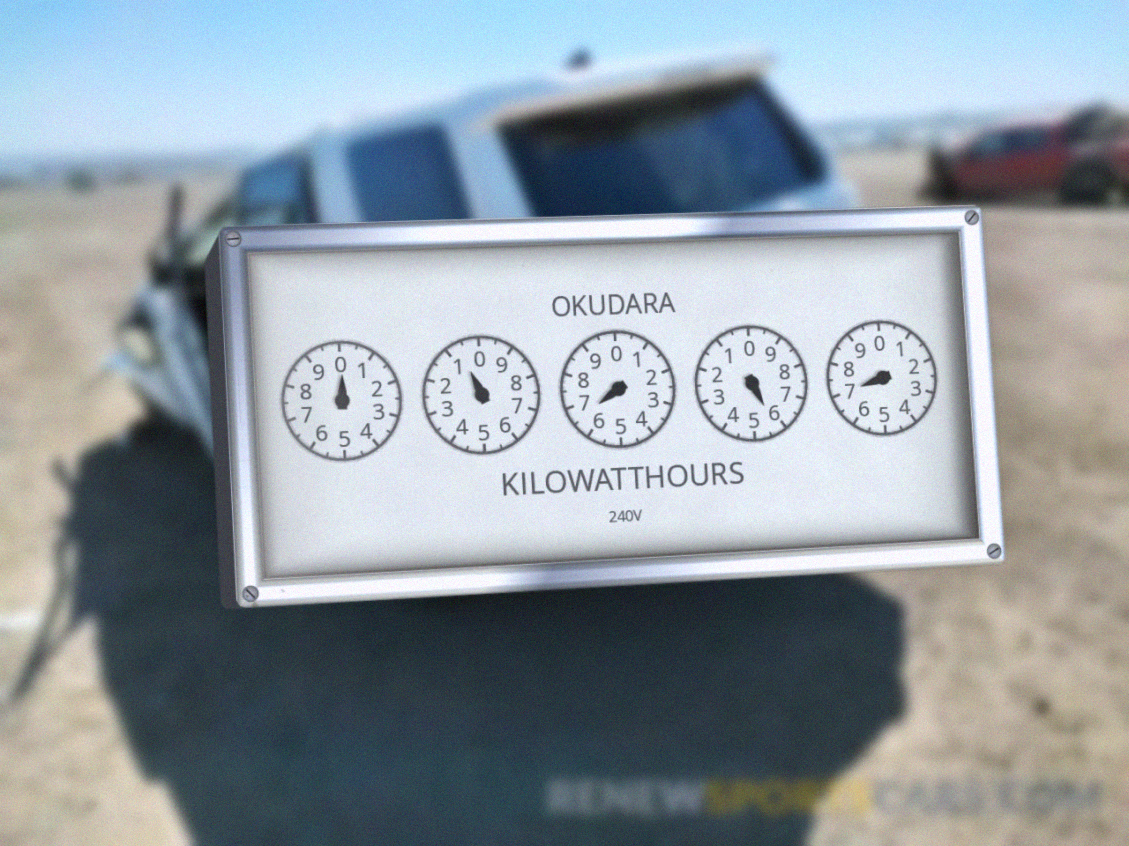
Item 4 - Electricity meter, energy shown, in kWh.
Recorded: 657 kWh
